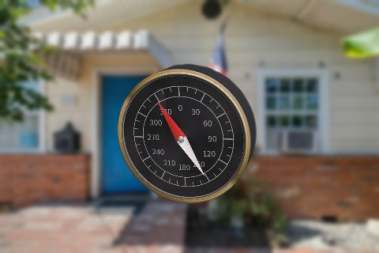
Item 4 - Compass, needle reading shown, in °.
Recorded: 330 °
